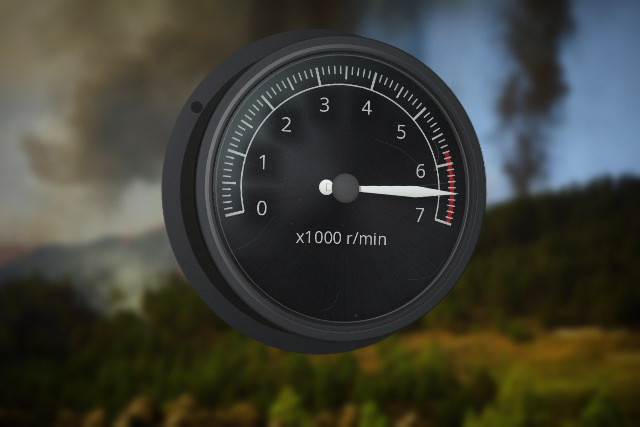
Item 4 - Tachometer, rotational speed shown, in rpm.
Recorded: 6500 rpm
